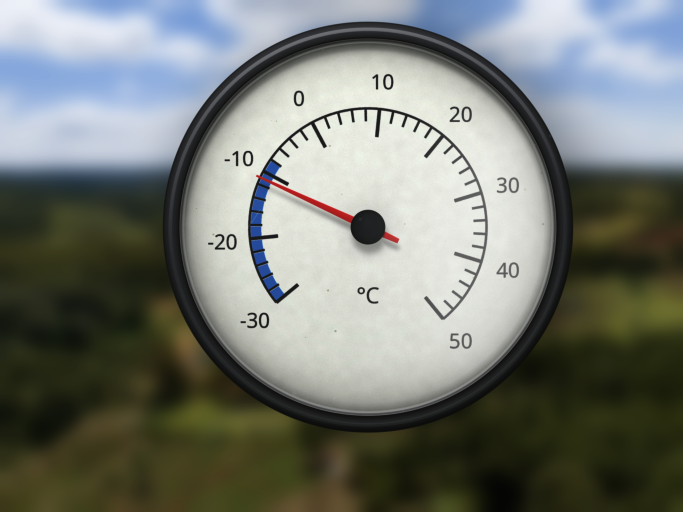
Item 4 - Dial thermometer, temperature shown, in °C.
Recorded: -11 °C
